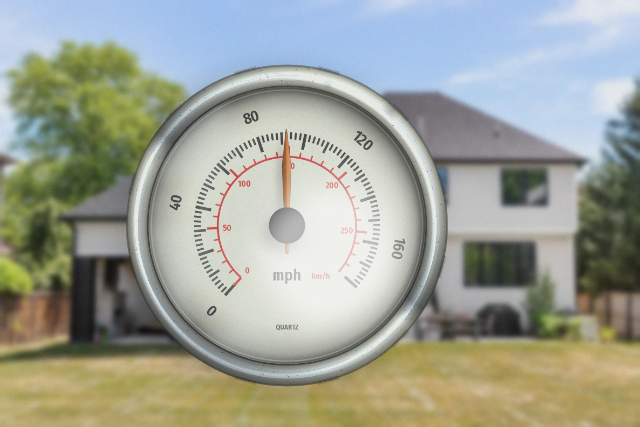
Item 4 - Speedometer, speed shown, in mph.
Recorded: 92 mph
